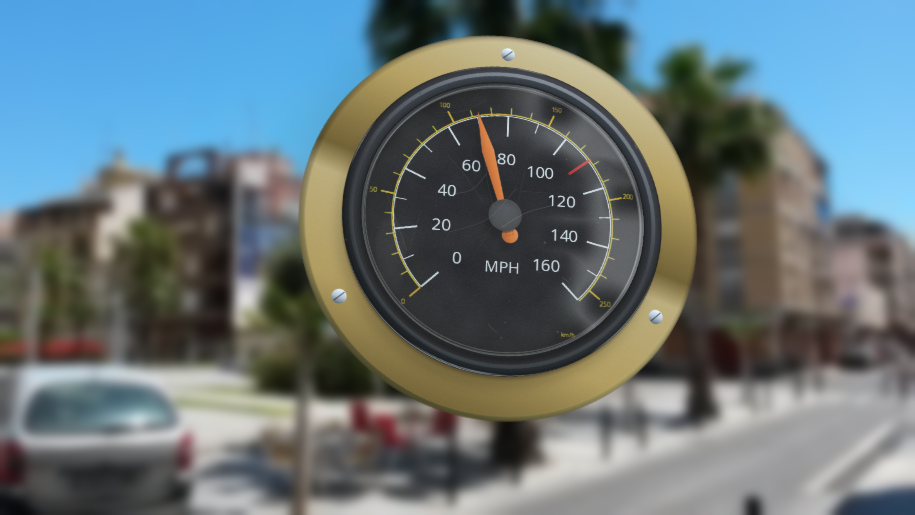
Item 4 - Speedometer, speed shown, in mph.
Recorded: 70 mph
